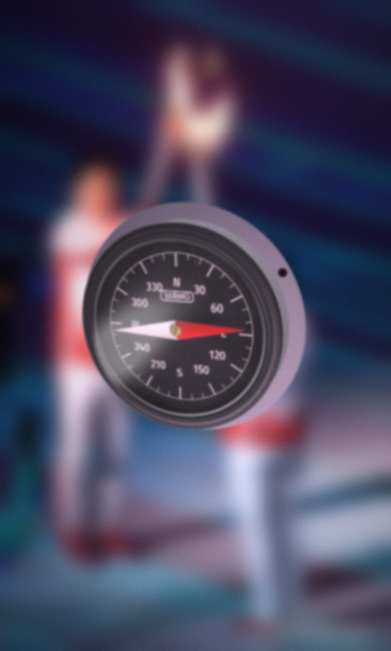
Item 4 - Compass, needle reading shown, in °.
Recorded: 85 °
